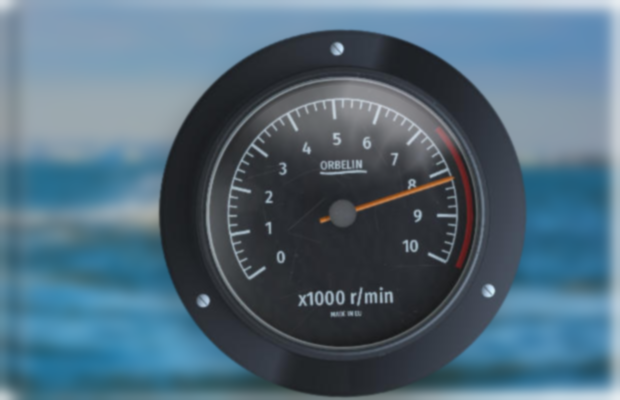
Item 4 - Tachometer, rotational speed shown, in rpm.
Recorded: 8200 rpm
